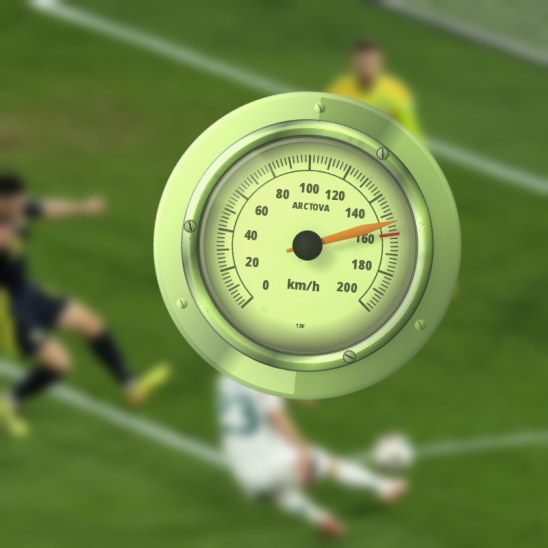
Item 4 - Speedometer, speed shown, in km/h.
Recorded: 154 km/h
